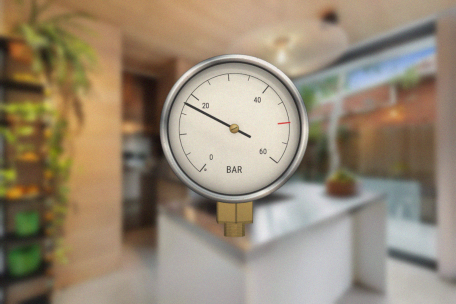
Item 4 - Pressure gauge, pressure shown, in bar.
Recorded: 17.5 bar
